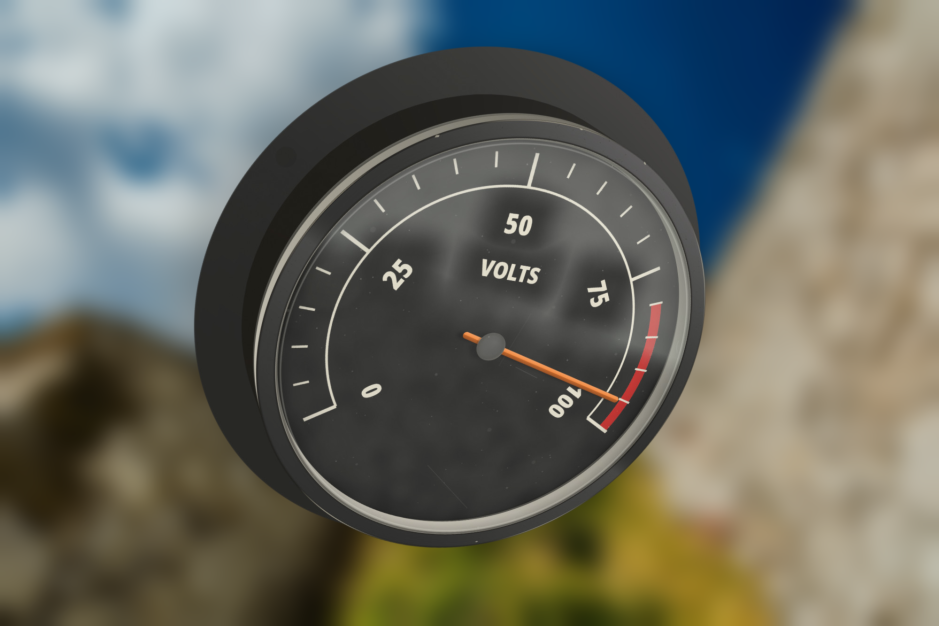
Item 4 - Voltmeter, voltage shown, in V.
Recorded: 95 V
